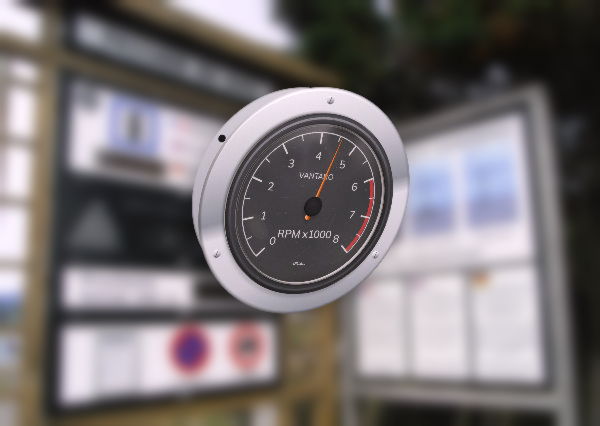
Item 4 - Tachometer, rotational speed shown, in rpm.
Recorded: 4500 rpm
